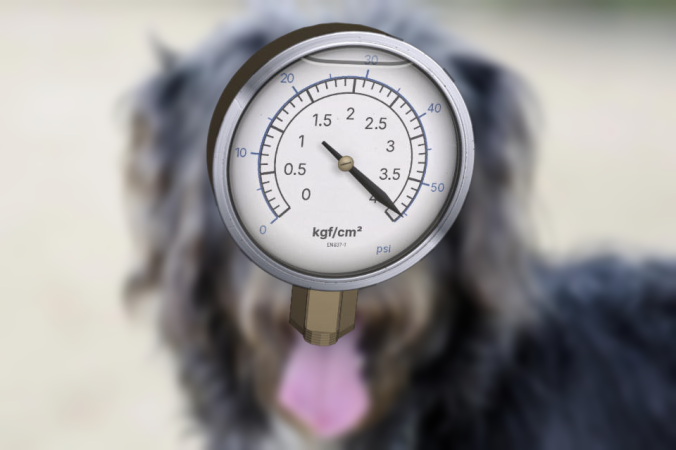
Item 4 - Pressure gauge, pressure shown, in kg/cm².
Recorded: 3.9 kg/cm²
